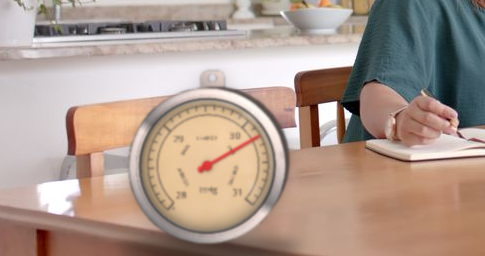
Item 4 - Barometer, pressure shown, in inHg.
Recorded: 30.2 inHg
